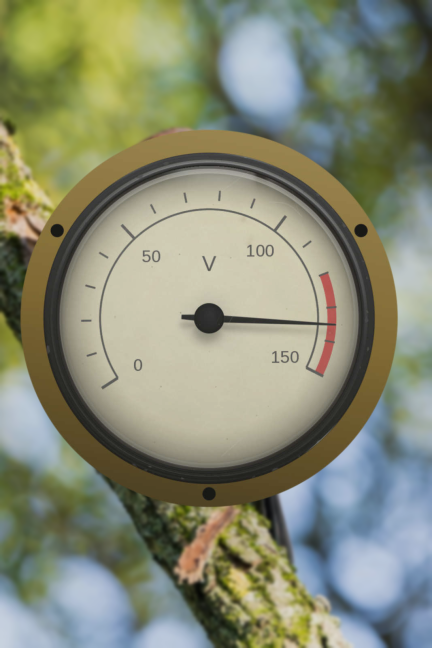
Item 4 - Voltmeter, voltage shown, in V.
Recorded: 135 V
